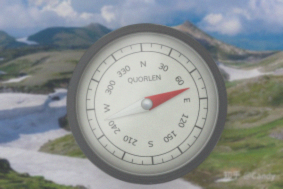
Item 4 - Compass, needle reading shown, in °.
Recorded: 75 °
